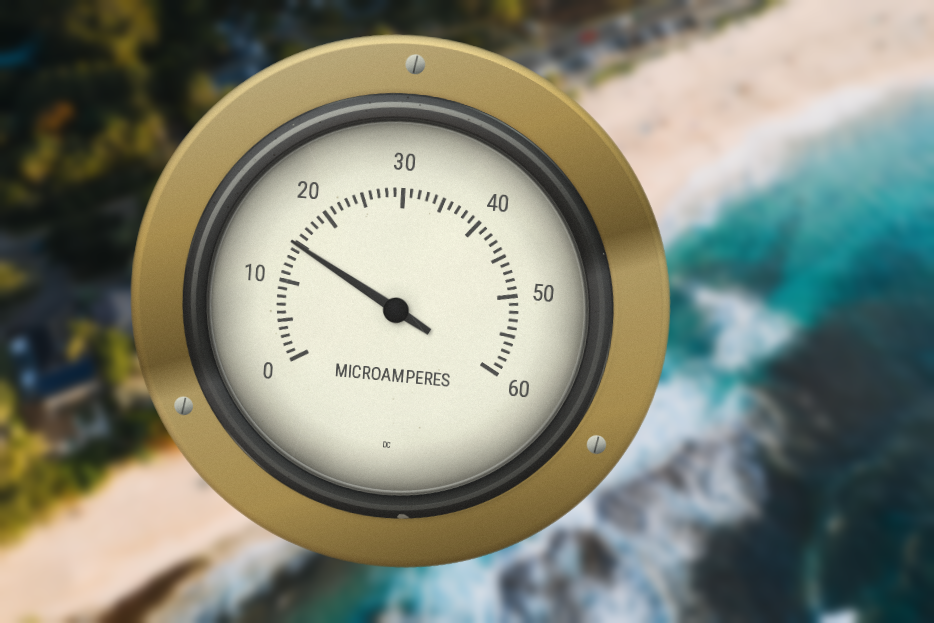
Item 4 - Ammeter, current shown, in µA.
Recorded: 15 µA
